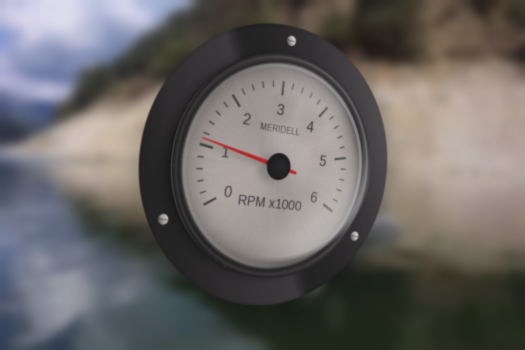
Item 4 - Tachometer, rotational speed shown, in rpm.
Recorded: 1100 rpm
